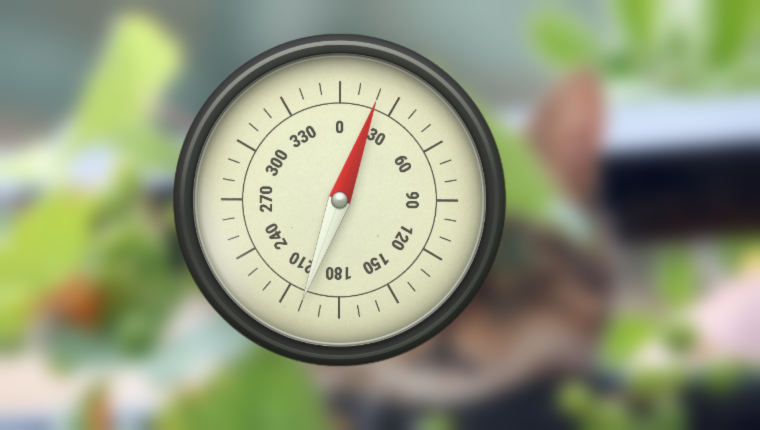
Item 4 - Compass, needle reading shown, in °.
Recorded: 20 °
